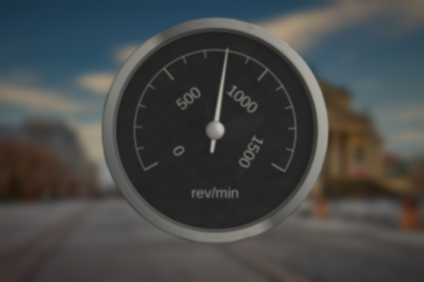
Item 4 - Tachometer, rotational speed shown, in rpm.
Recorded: 800 rpm
